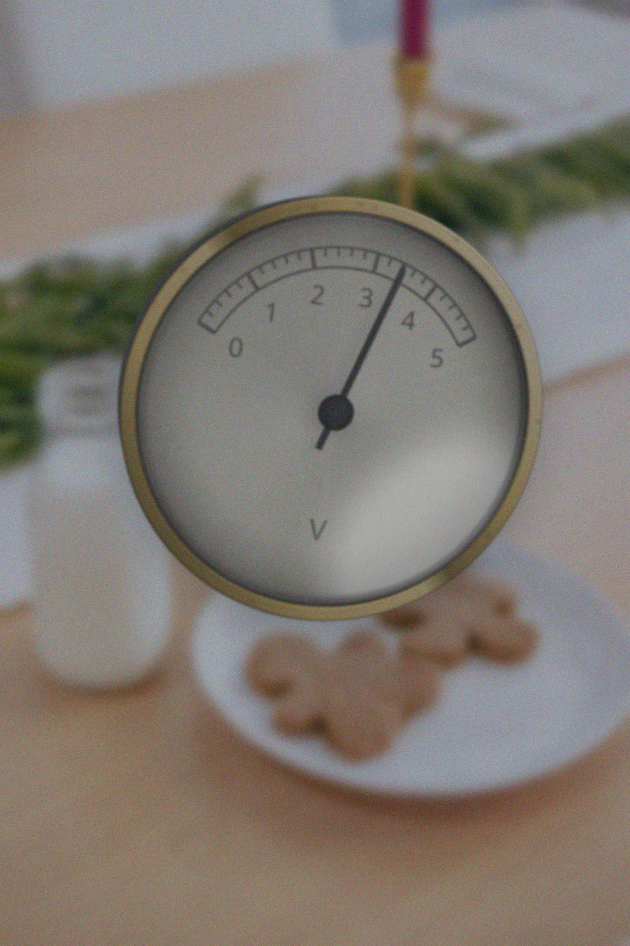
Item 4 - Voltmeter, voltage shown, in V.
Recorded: 3.4 V
